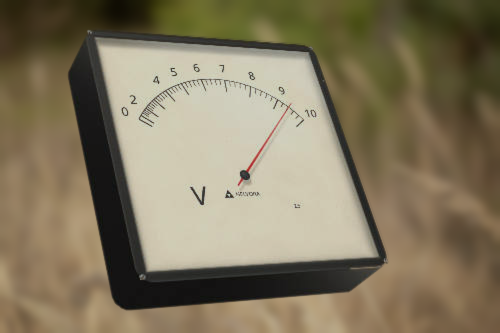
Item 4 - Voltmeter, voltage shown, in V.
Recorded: 9.4 V
